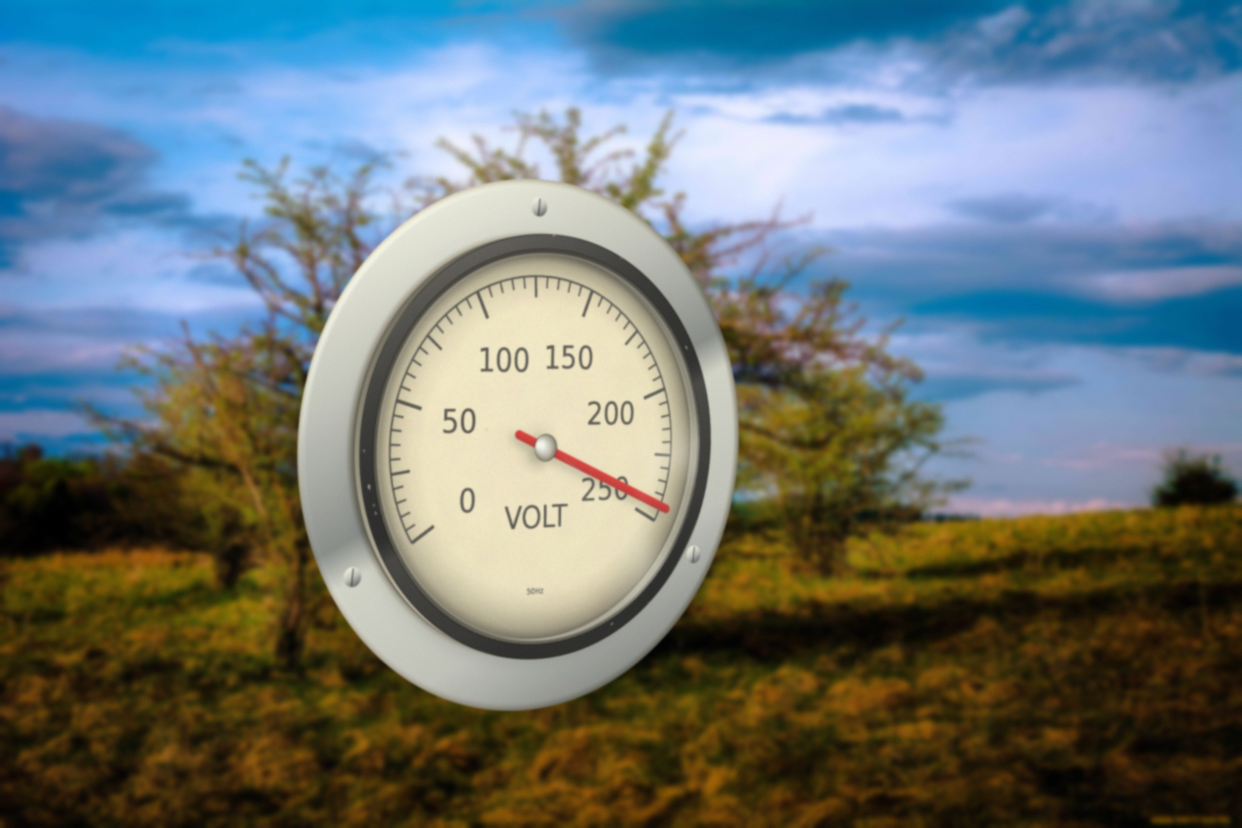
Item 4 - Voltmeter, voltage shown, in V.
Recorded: 245 V
